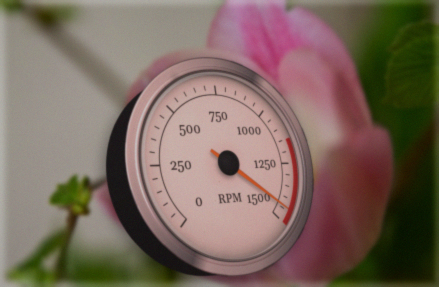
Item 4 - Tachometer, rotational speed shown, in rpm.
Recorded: 1450 rpm
